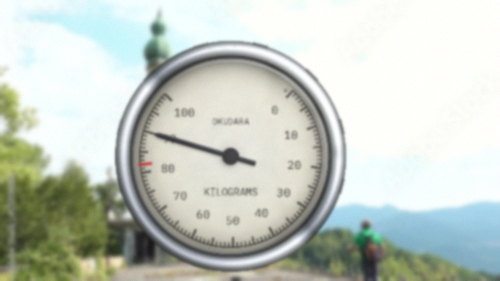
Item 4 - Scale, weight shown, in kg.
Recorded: 90 kg
